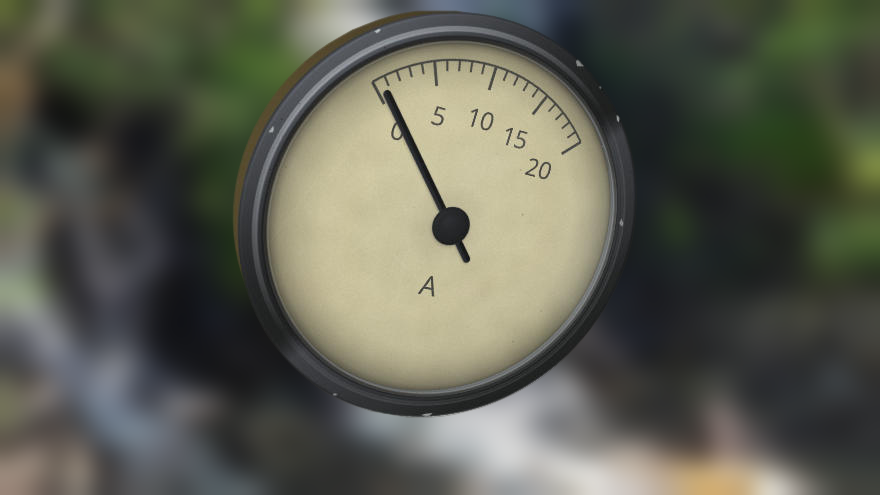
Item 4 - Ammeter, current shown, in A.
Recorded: 0.5 A
